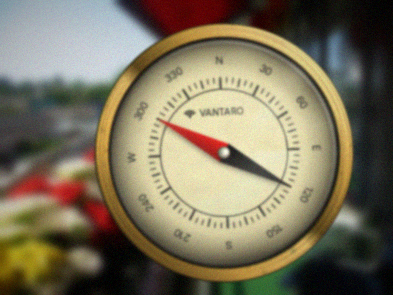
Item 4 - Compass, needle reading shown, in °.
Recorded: 300 °
